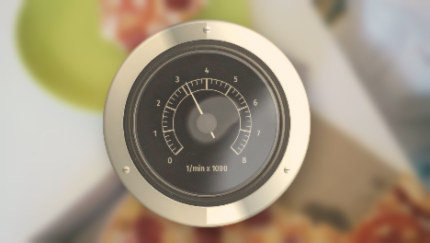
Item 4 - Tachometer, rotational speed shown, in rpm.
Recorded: 3200 rpm
